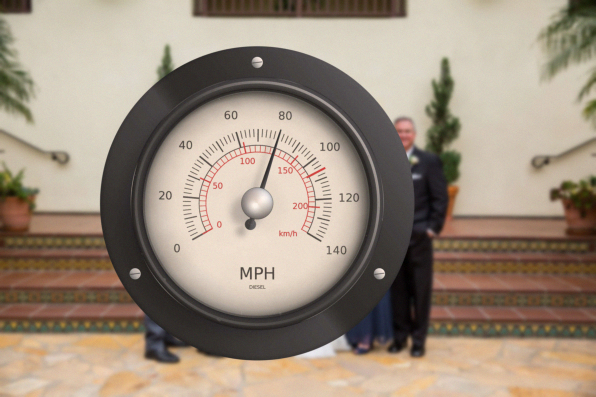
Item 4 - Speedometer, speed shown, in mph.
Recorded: 80 mph
